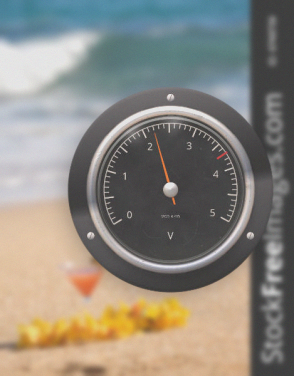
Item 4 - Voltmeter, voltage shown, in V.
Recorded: 2.2 V
